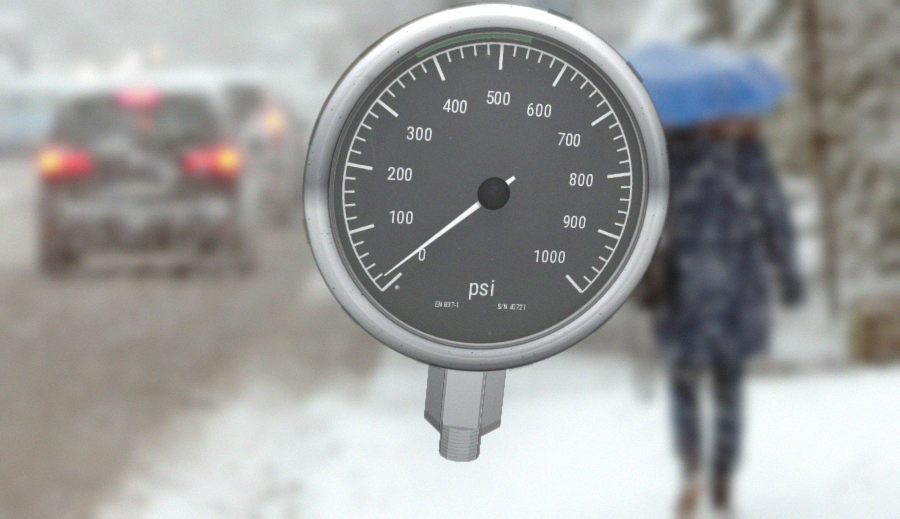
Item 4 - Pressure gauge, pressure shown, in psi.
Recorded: 20 psi
